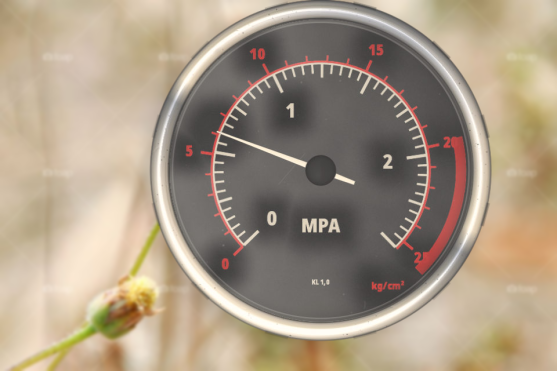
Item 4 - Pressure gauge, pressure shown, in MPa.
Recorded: 0.6 MPa
